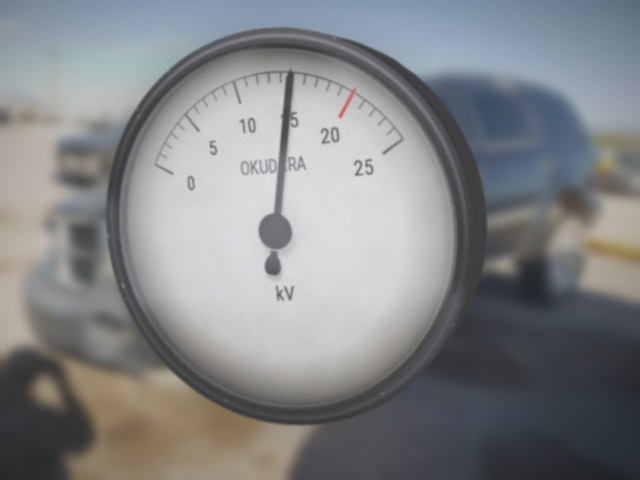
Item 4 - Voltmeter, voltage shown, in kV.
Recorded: 15 kV
